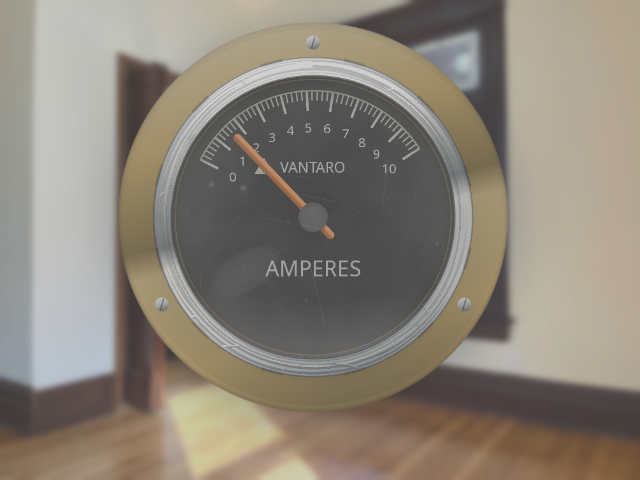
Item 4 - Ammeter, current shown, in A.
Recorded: 1.6 A
